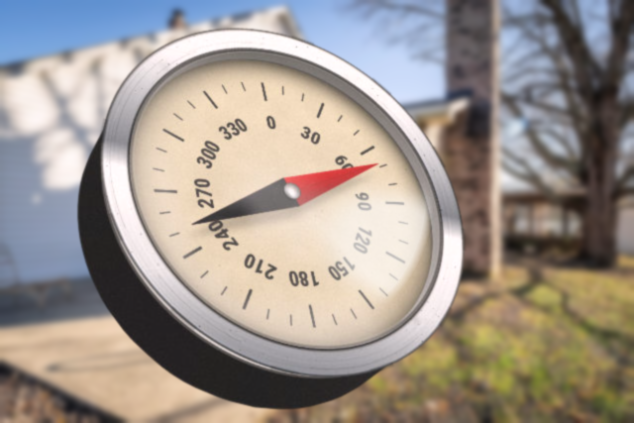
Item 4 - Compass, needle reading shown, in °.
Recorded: 70 °
